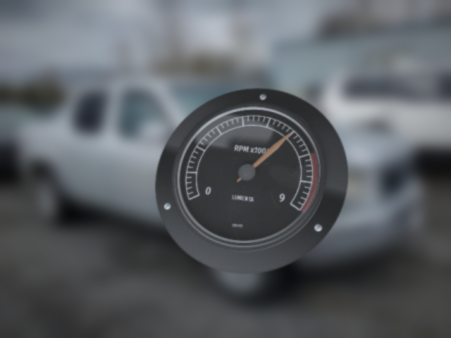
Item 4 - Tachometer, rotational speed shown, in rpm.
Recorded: 6000 rpm
